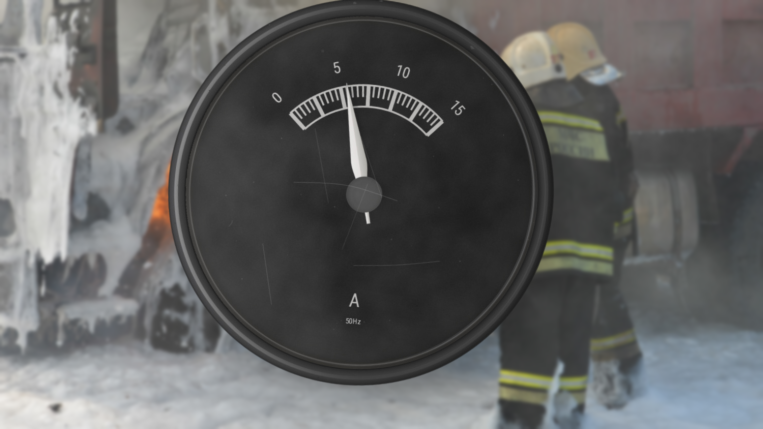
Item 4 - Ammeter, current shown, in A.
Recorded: 5.5 A
